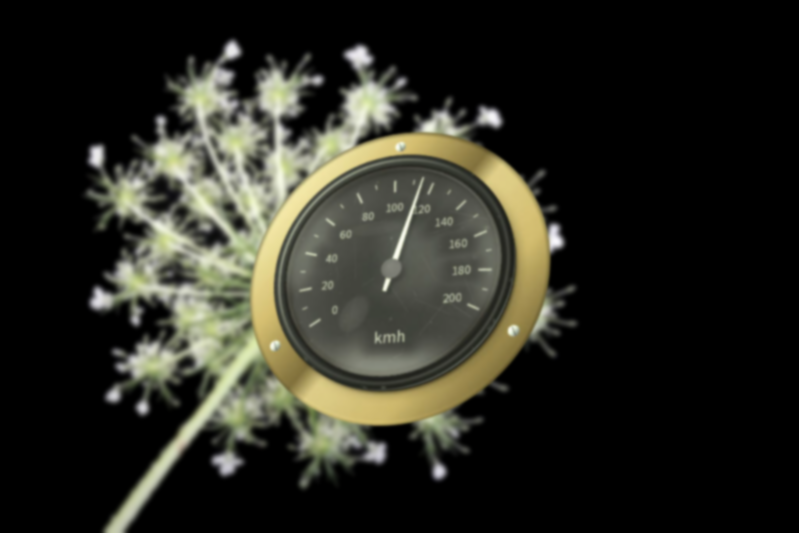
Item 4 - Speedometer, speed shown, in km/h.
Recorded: 115 km/h
